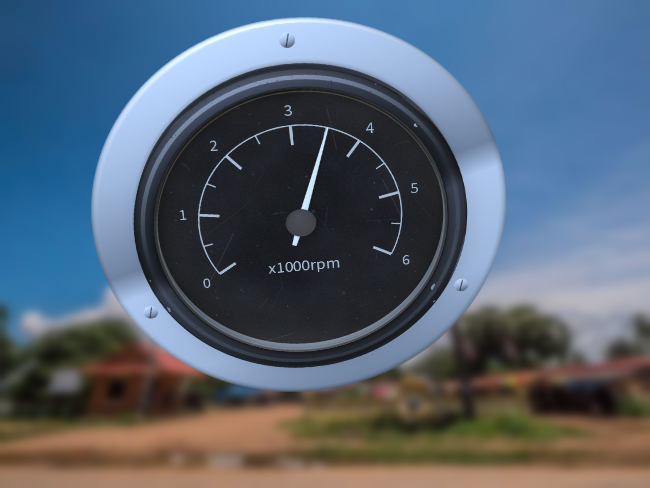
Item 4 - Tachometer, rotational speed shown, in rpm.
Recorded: 3500 rpm
